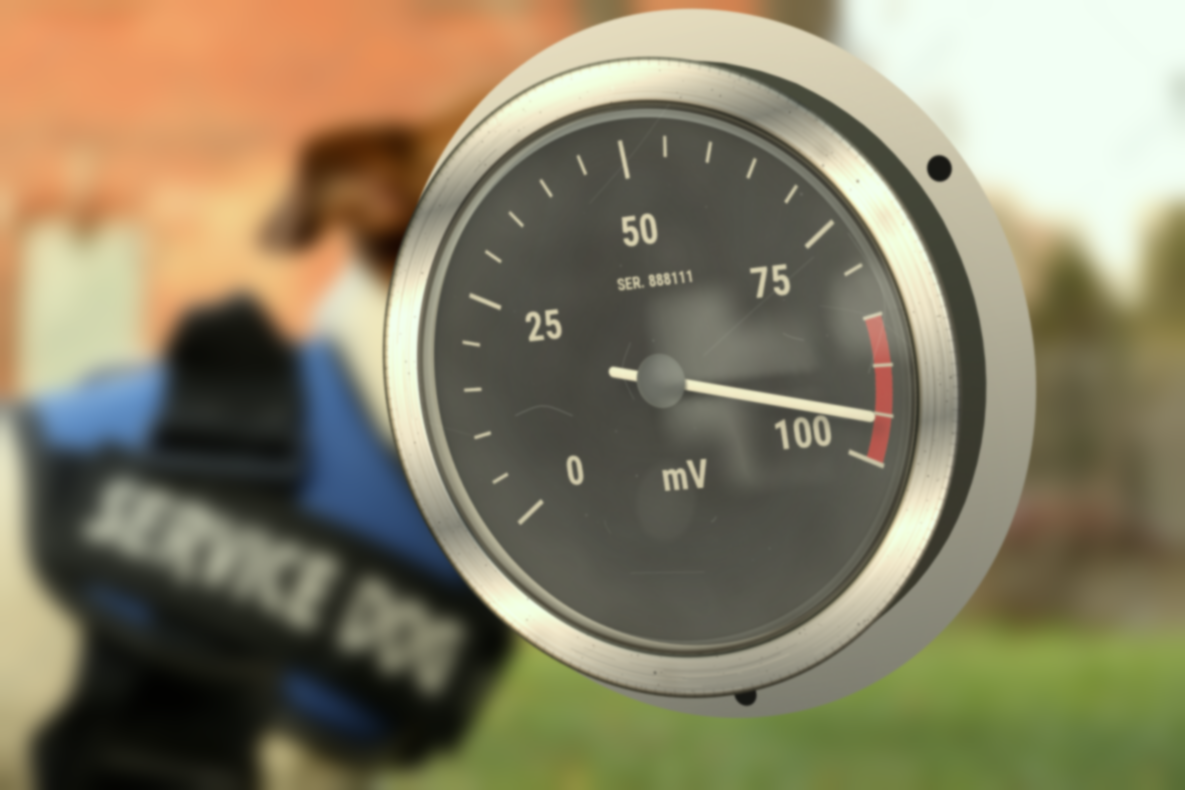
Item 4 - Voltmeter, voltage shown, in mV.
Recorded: 95 mV
